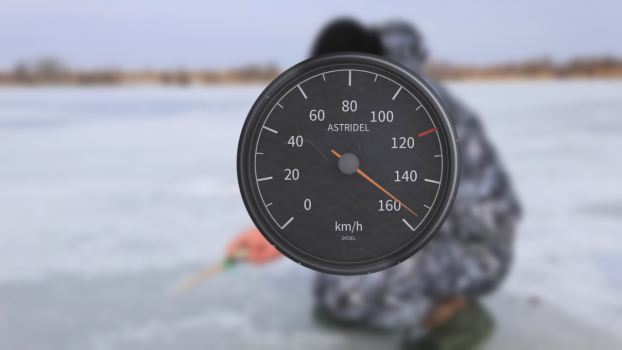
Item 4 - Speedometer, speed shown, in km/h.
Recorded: 155 km/h
